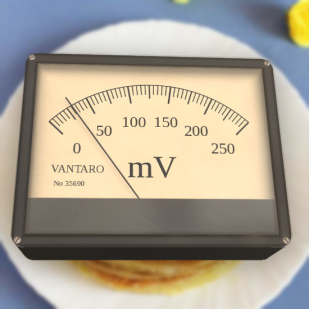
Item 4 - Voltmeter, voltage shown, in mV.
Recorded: 30 mV
